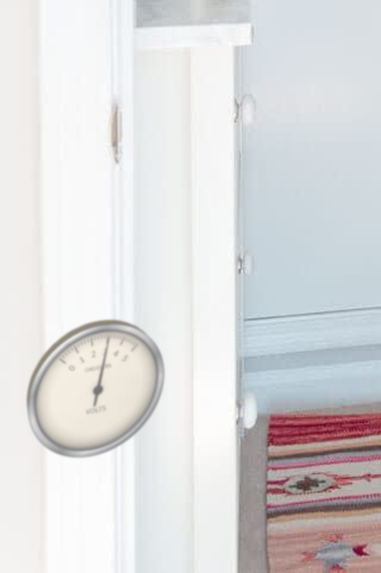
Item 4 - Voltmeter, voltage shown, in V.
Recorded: 3 V
